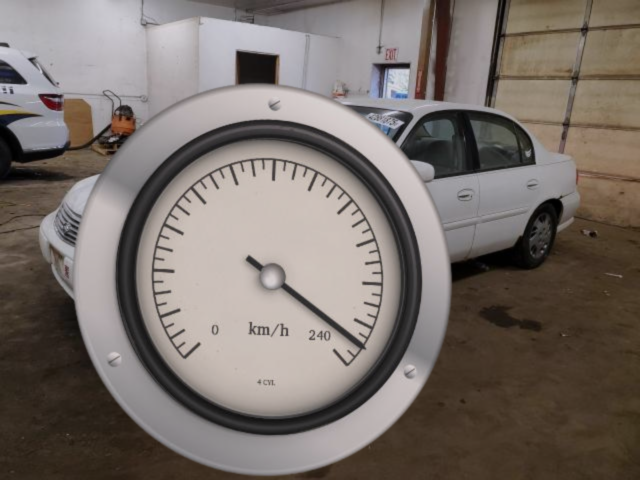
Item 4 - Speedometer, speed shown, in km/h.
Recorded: 230 km/h
